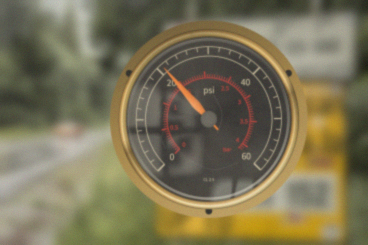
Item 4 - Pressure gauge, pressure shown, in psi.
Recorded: 21 psi
